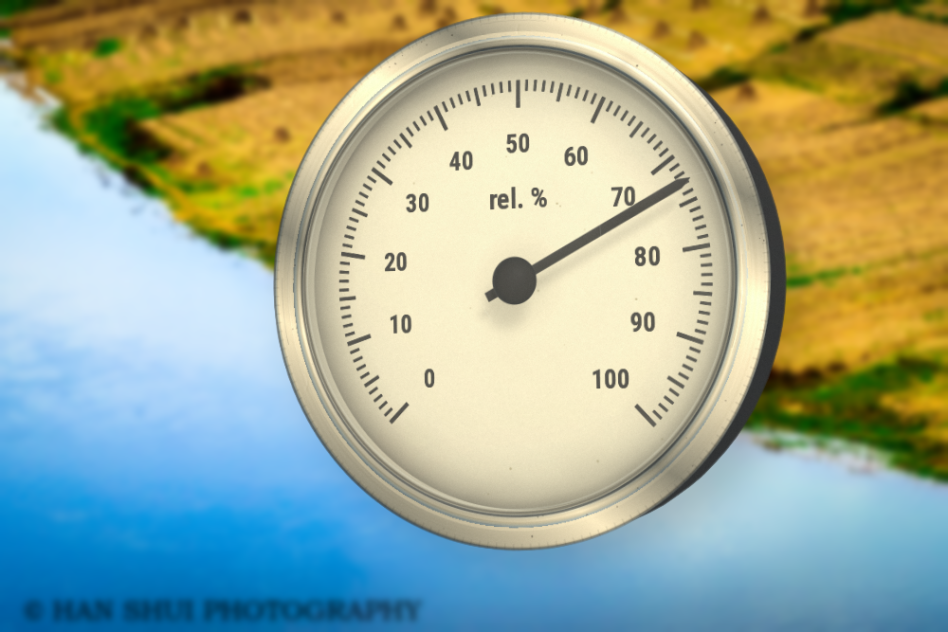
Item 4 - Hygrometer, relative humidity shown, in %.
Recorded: 73 %
